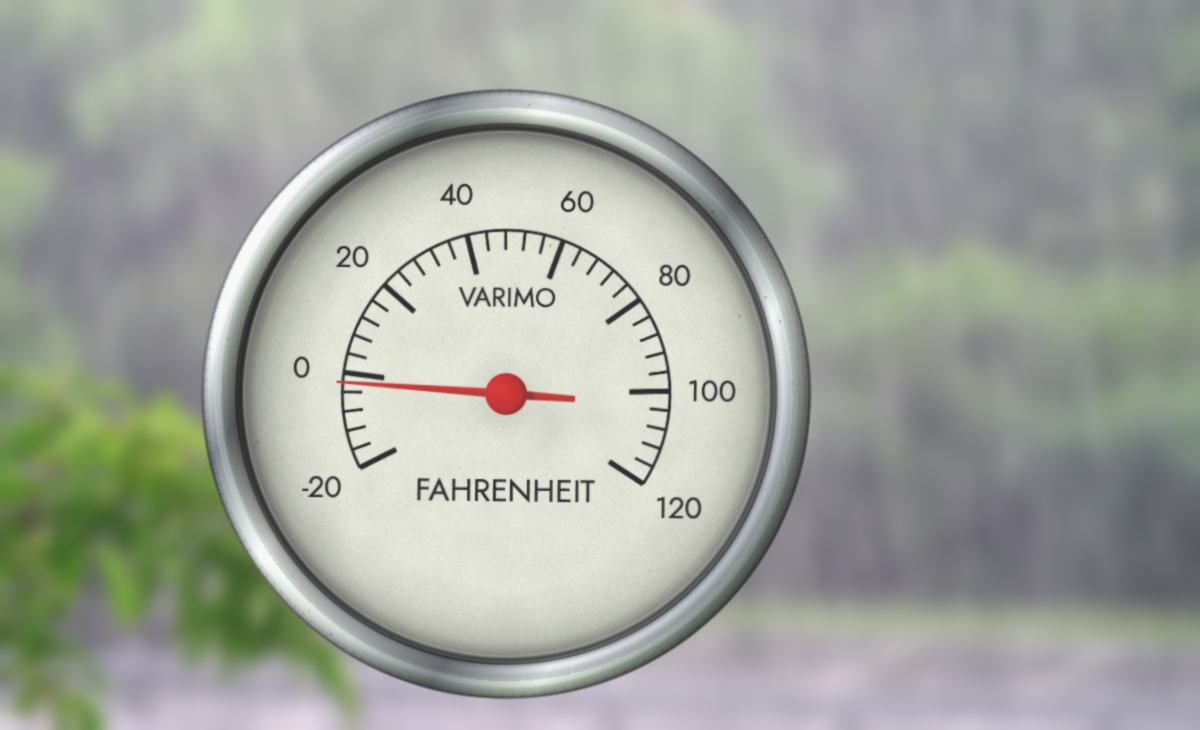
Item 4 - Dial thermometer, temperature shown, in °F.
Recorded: -2 °F
